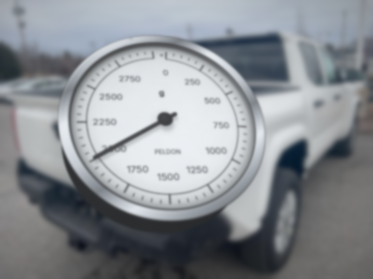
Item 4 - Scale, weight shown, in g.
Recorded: 2000 g
